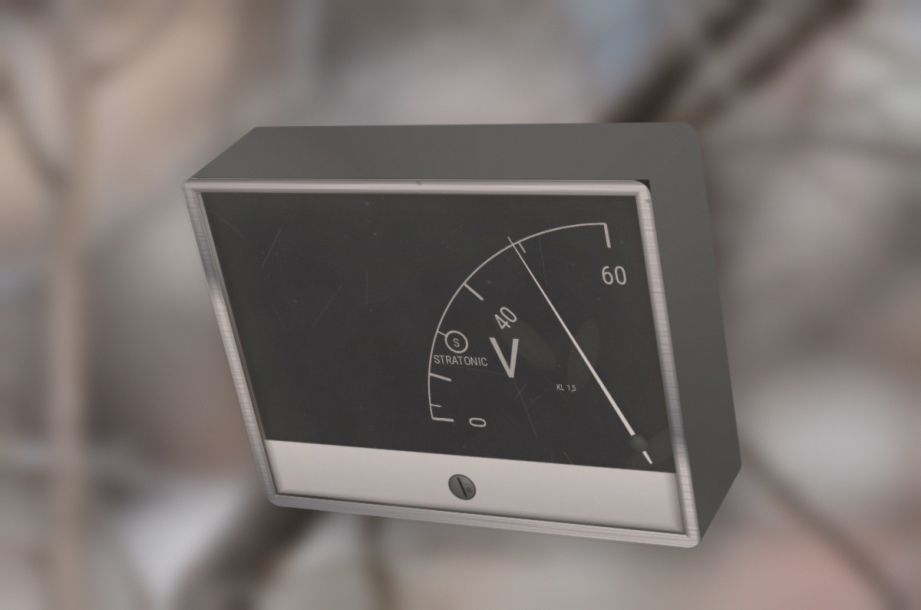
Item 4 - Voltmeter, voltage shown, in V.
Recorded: 50 V
